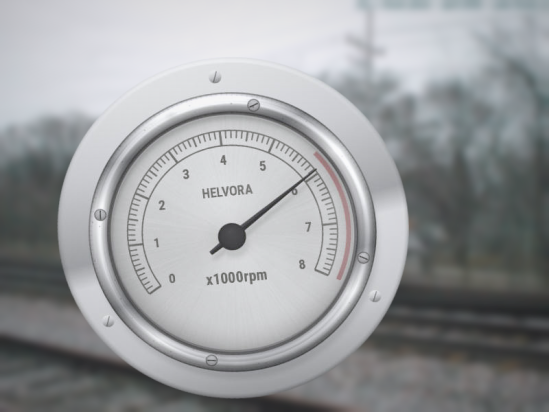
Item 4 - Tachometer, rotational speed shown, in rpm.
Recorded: 5900 rpm
